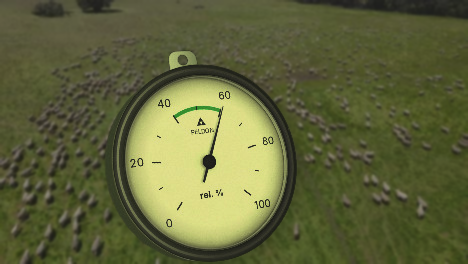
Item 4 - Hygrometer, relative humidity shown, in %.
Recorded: 60 %
